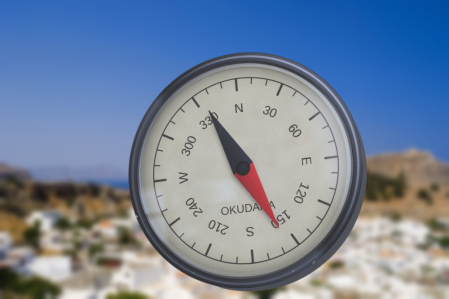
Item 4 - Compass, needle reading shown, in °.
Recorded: 155 °
